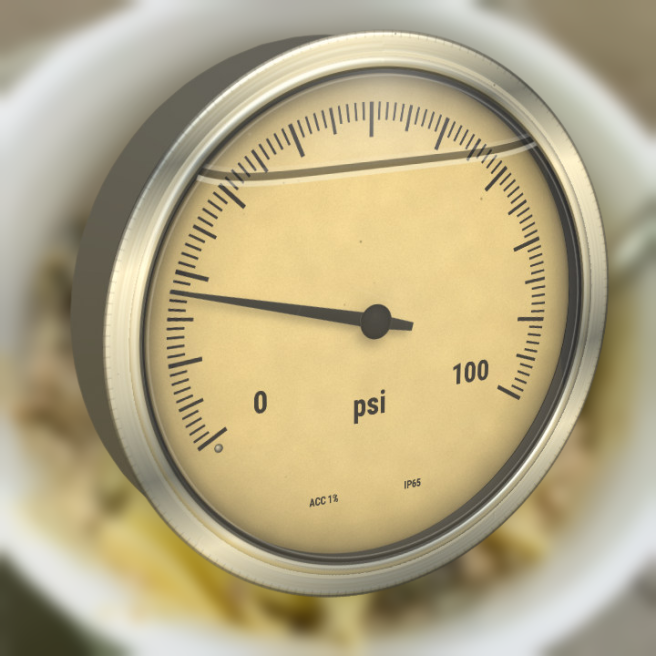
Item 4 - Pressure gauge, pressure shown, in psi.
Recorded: 18 psi
